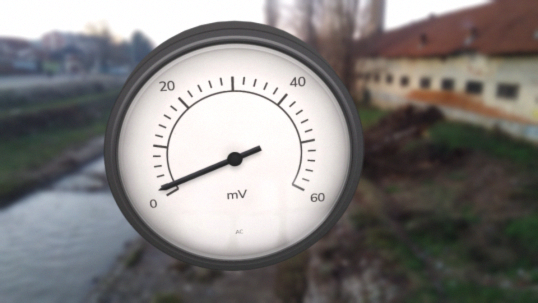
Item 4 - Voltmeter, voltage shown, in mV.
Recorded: 2 mV
